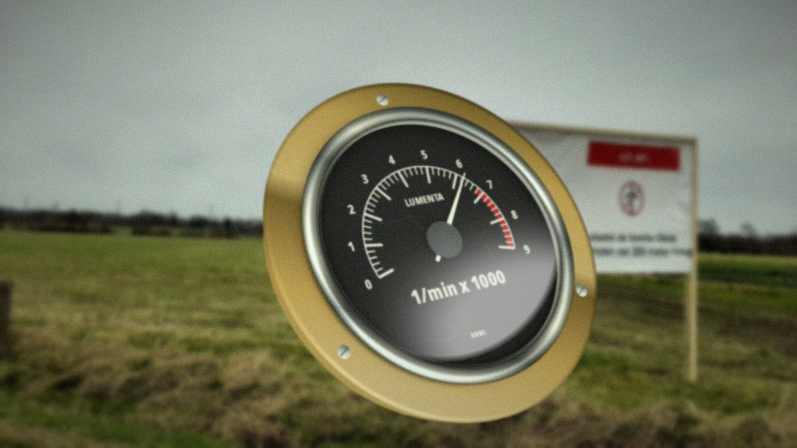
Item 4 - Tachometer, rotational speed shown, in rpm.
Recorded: 6200 rpm
